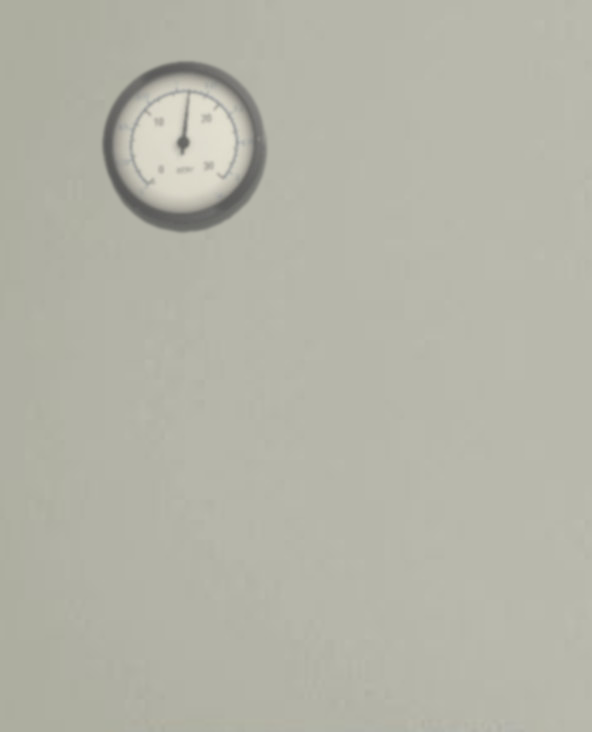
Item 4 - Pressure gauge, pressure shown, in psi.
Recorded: 16 psi
